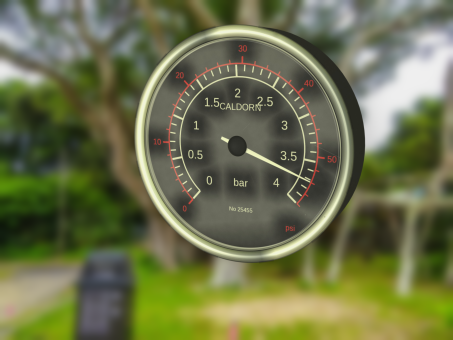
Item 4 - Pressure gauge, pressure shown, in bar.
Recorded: 3.7 bar
